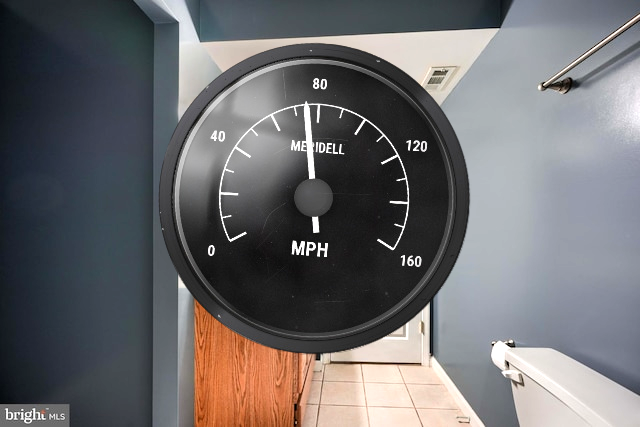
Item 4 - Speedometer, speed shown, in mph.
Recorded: 75 mph
